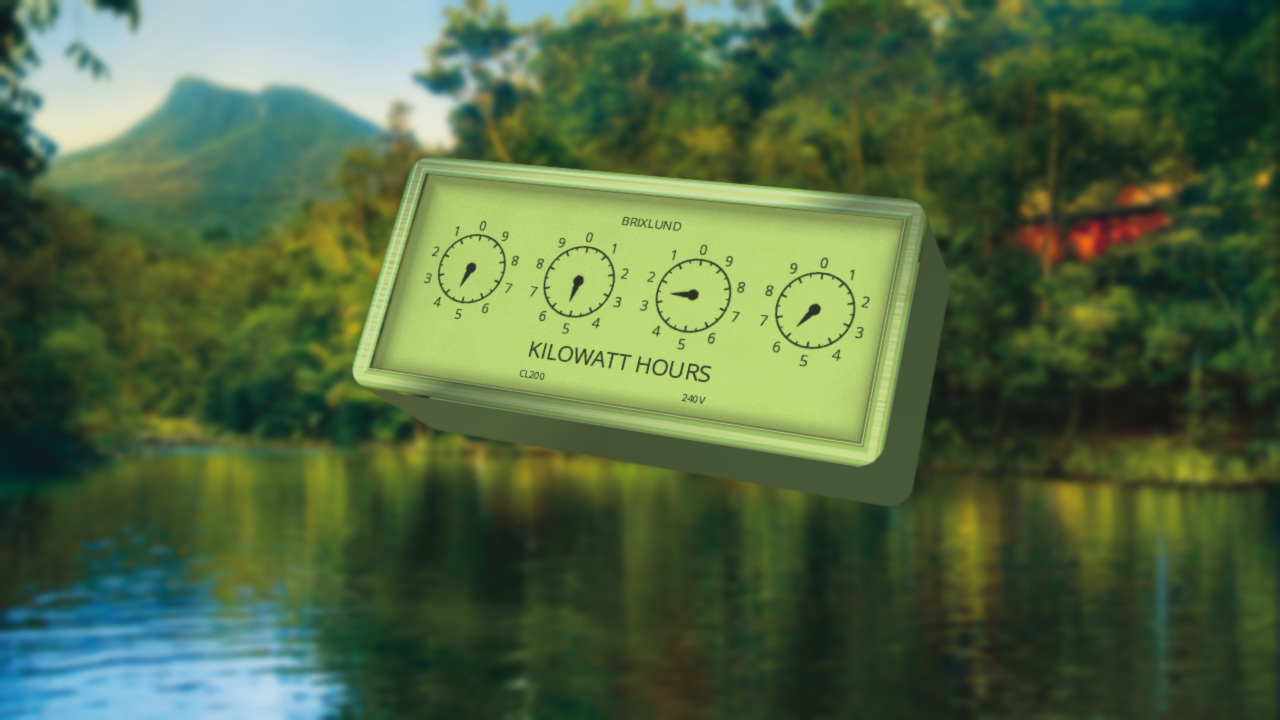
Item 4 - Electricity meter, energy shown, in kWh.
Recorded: 4526 kWh
